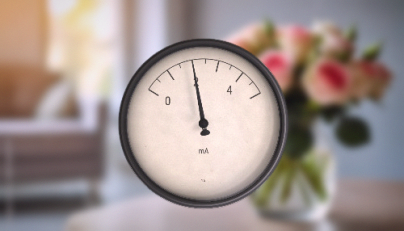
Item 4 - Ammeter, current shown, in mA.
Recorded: 2 mA
